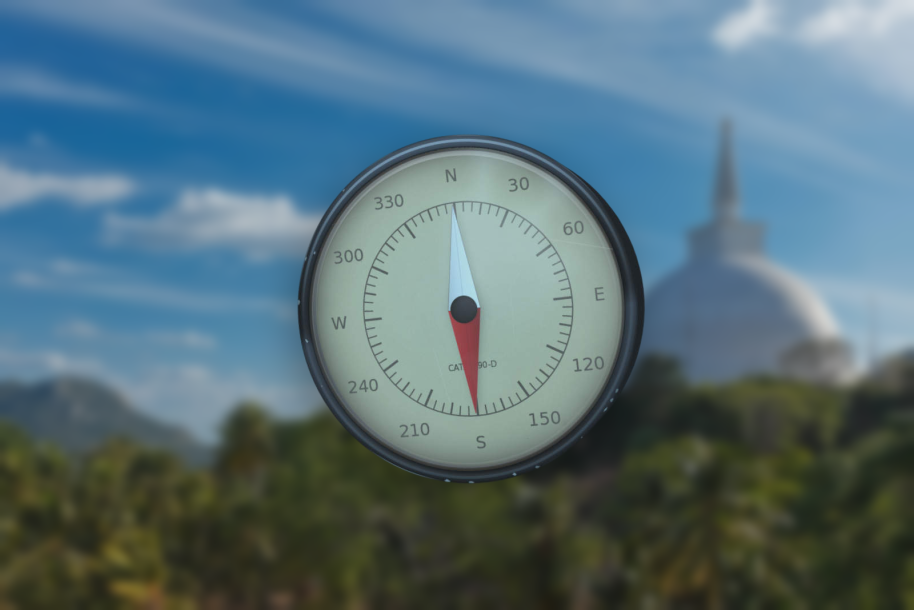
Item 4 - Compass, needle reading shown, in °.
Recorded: 180 °
